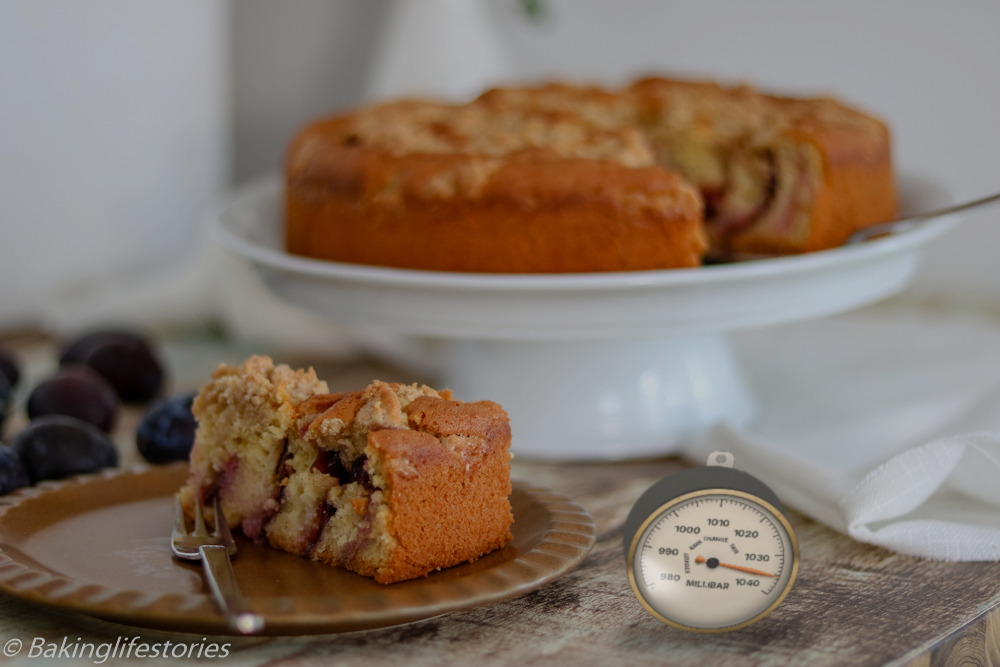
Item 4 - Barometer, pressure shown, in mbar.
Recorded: 1035 mbar
